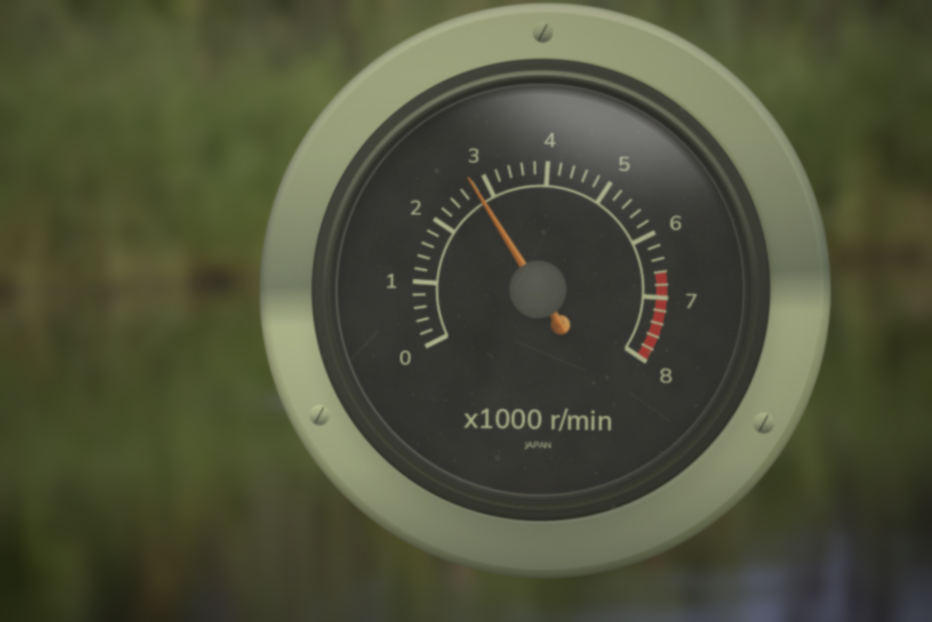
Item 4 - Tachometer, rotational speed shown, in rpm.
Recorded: 2800 rpm
